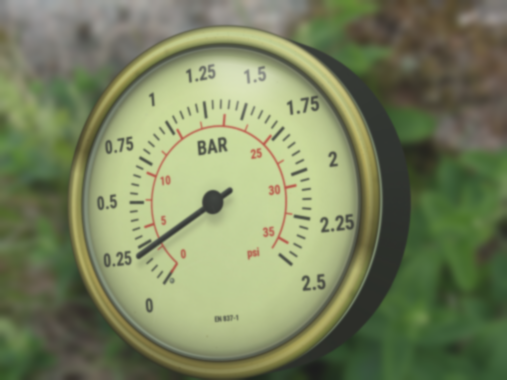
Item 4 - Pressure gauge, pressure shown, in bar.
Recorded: 0.2 bar
